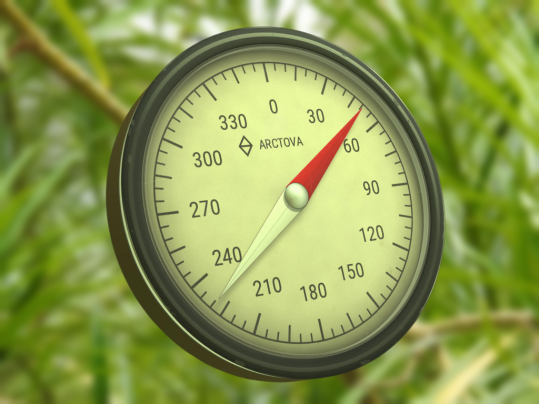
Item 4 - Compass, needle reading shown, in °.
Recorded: 50 °
